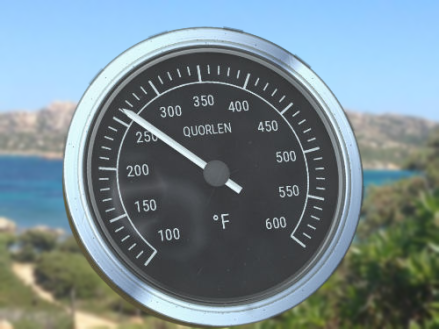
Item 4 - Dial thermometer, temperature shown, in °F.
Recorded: 260 °F
